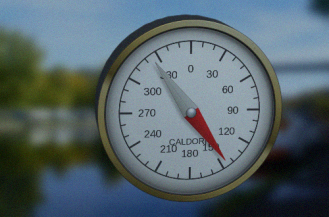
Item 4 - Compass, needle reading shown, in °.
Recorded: 145 °
